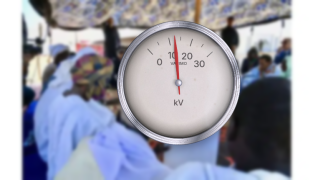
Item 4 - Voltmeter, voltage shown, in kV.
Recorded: 12.5 kV
